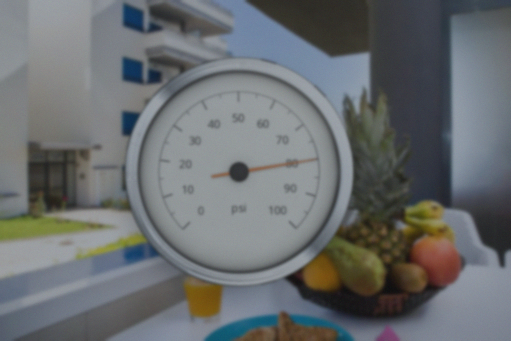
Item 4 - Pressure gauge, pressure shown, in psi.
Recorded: 80 psi
